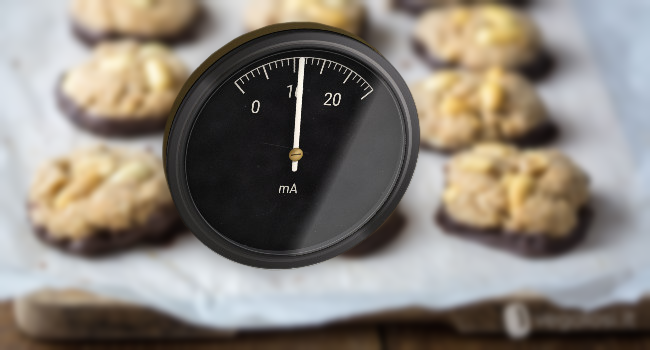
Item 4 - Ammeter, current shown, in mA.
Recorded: 11 mA
